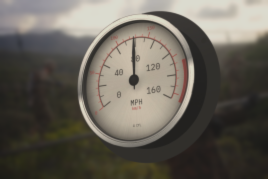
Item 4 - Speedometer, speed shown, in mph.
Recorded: 80 mph
